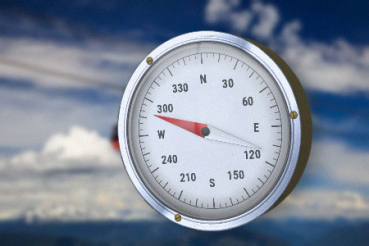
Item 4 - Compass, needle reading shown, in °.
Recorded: 290 °
